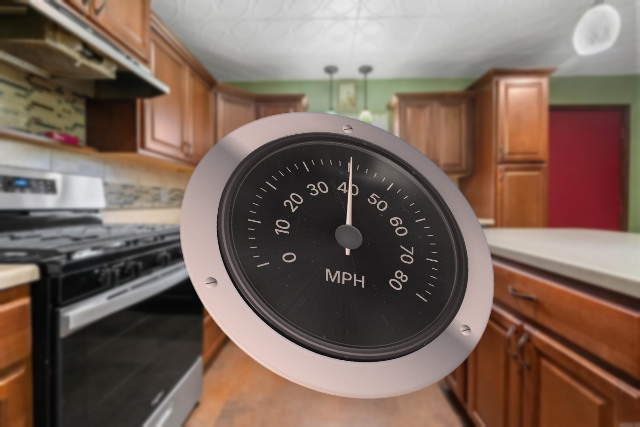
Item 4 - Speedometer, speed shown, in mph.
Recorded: 40 mph
